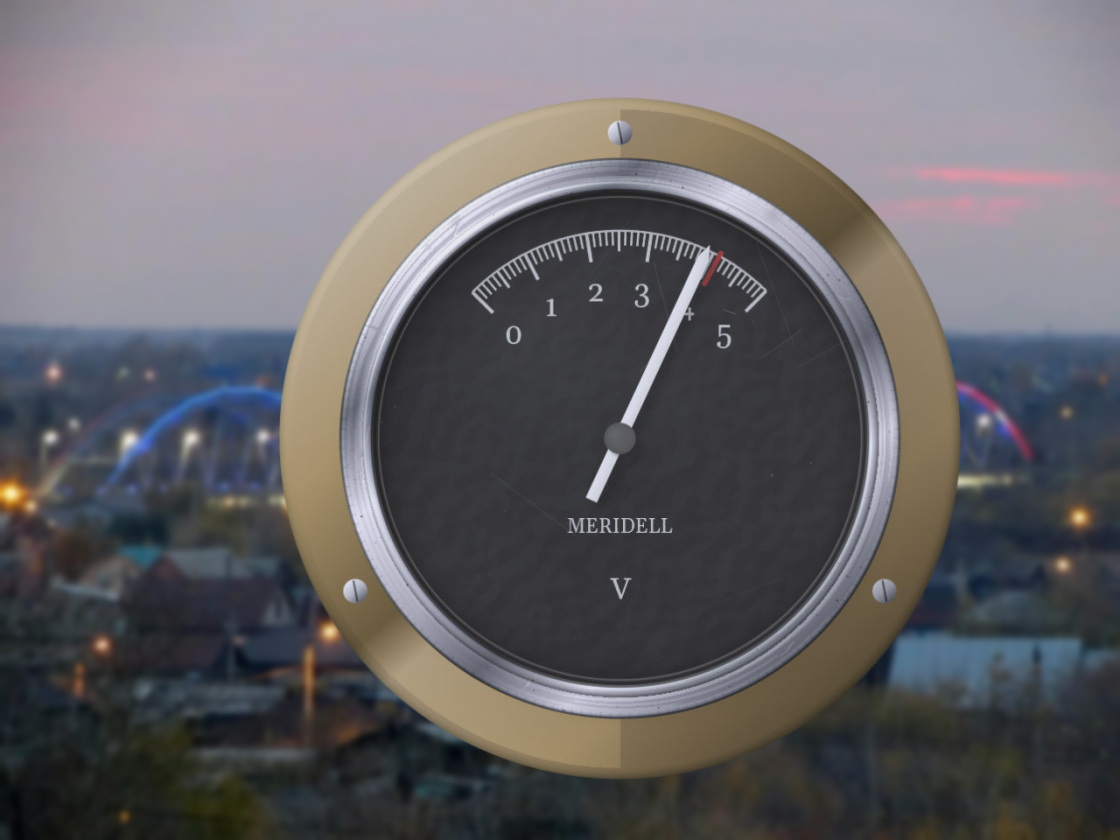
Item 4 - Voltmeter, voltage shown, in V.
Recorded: 3.9 V
